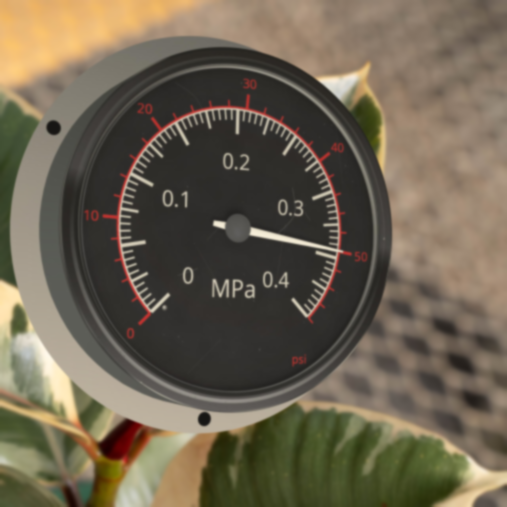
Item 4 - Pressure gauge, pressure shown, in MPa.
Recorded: 0.345 MPa
